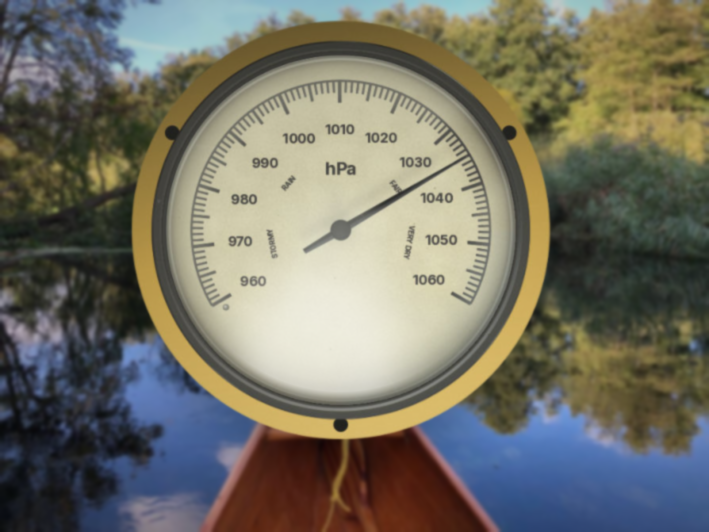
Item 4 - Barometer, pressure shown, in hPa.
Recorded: 1035 hPa
